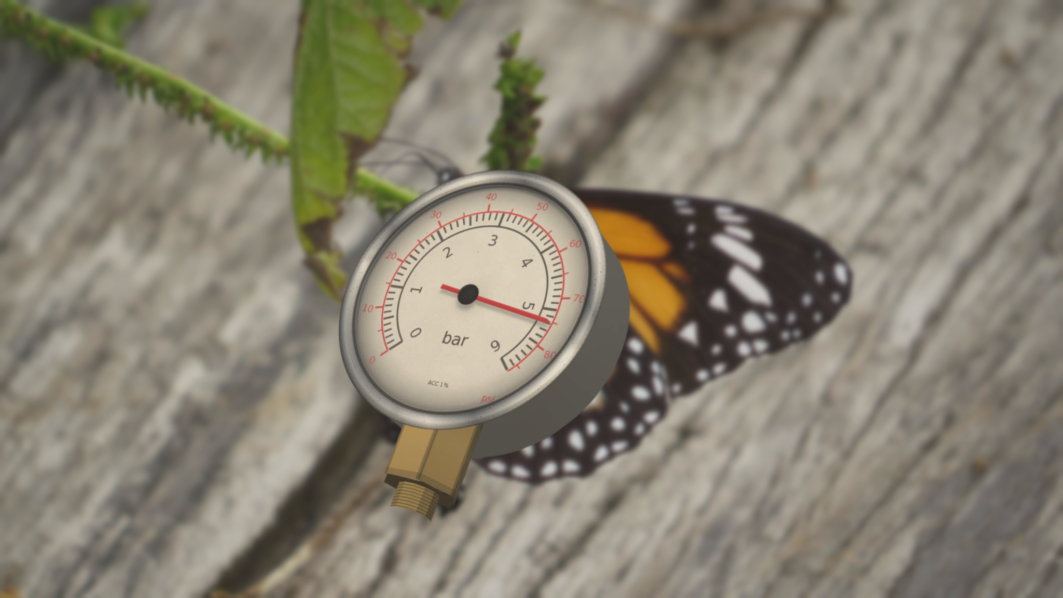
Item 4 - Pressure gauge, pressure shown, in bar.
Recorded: 5.2 bar
